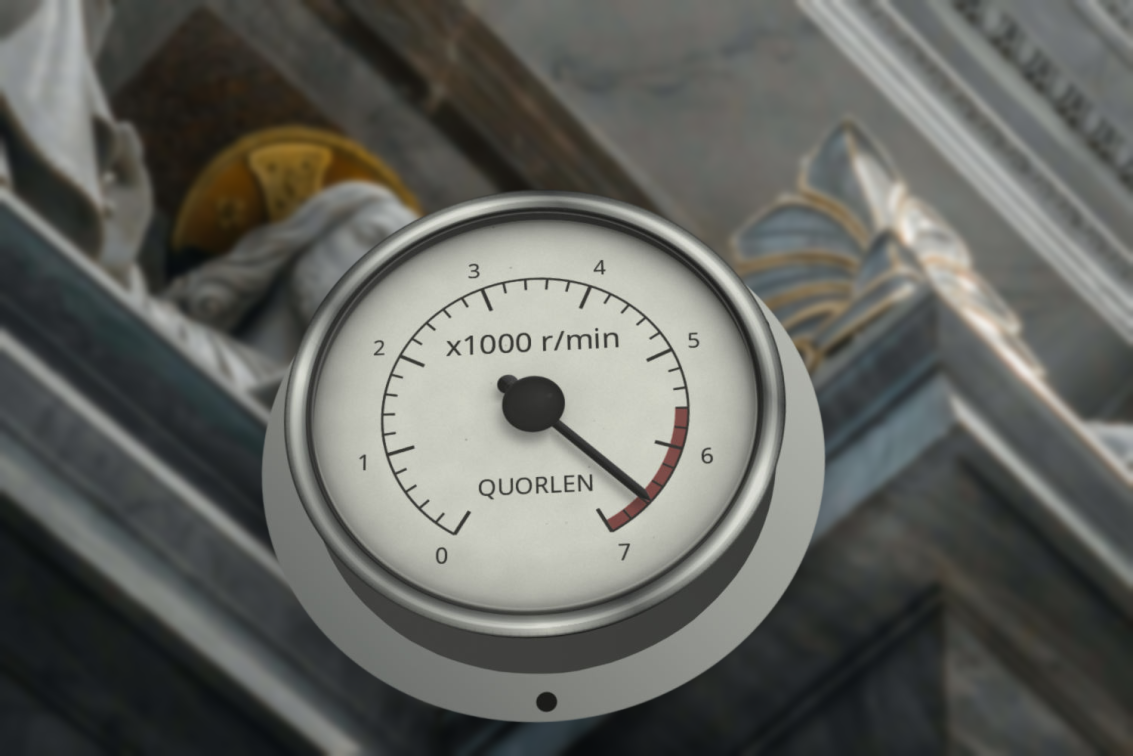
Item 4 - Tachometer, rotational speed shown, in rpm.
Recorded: 6600 rpm
